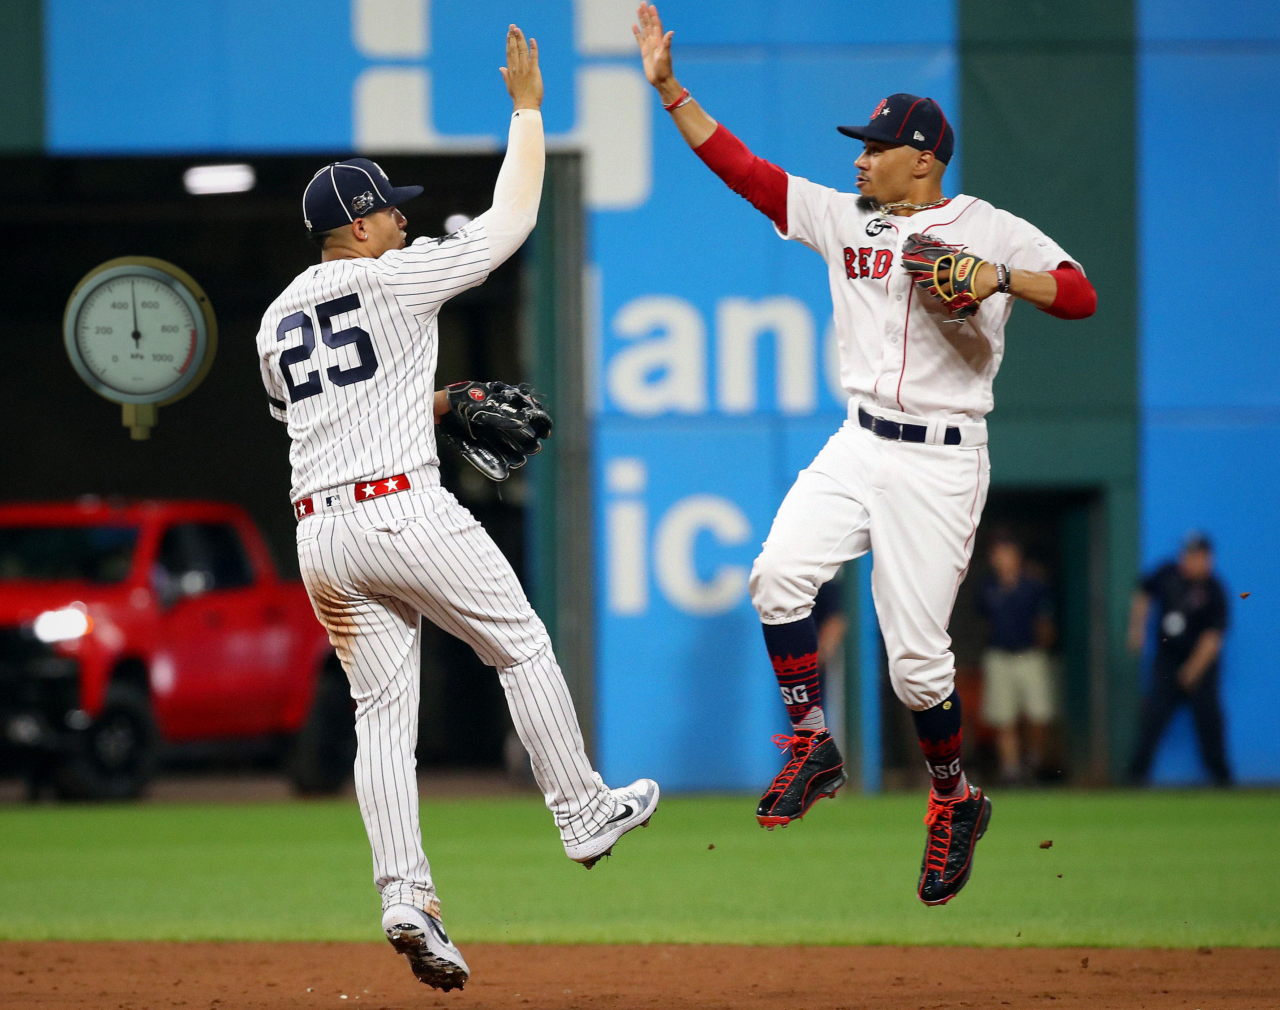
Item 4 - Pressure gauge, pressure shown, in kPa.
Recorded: 500 kPa
